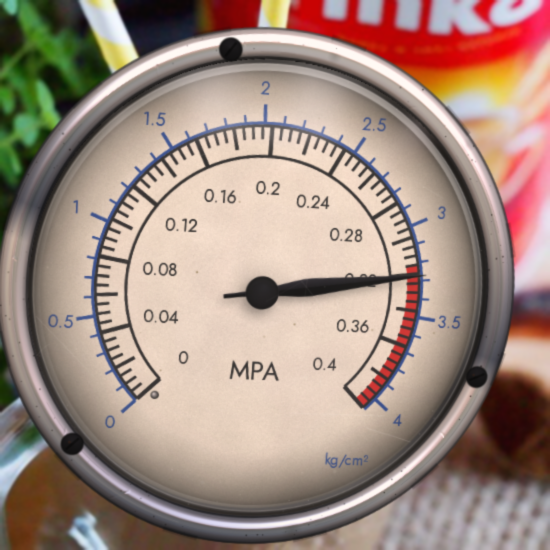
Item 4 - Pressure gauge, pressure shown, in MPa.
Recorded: 0.32 MPa
